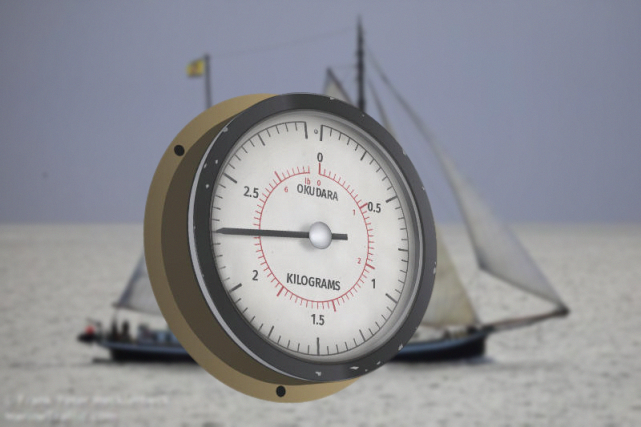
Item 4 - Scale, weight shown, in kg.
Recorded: 2.25 kg
